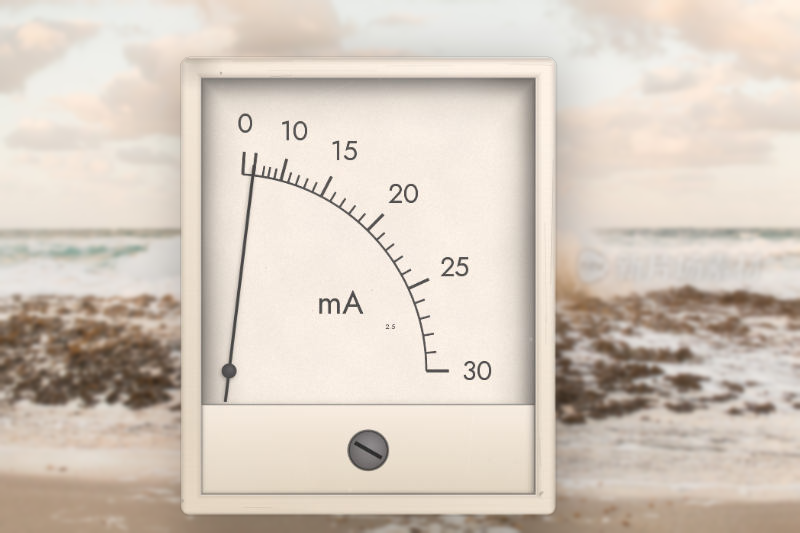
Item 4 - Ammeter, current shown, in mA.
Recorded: 5 mA
